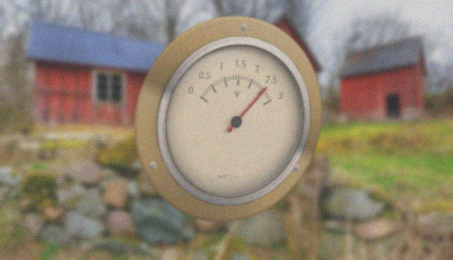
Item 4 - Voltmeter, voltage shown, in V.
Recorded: 2.5 V
